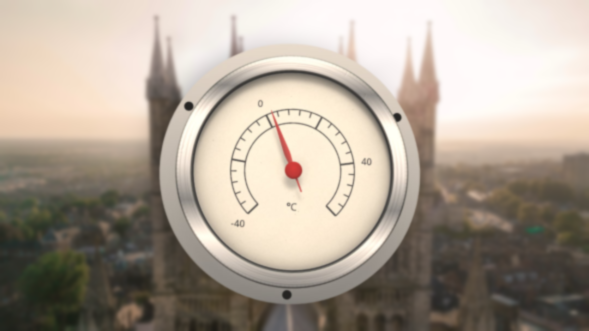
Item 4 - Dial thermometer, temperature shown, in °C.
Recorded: 2 °C
